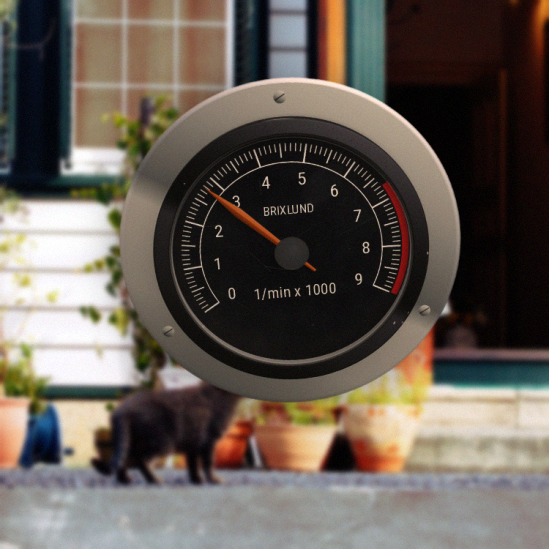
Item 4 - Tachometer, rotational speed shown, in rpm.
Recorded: 2800 rpm
